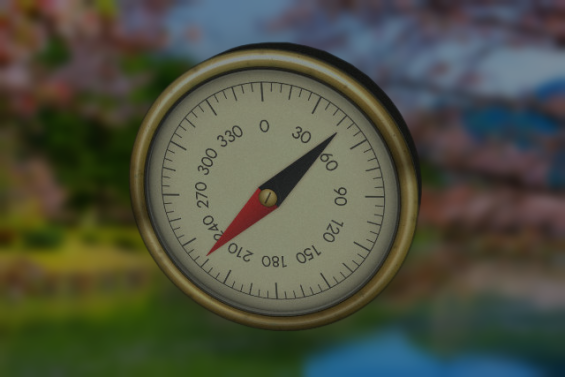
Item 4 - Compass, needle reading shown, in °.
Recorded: 227.5 °
